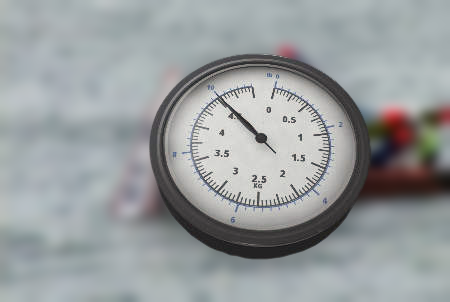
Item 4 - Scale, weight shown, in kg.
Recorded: 4.5 kg
